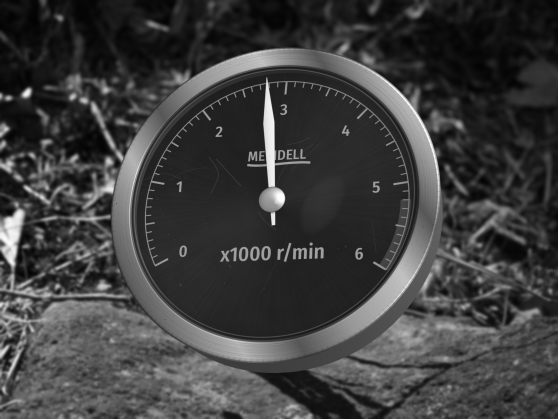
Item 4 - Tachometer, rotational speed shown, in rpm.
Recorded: 2800 rpm
